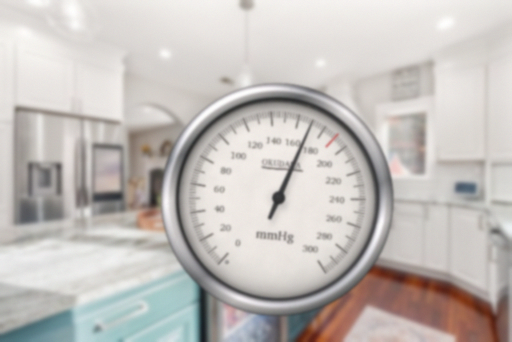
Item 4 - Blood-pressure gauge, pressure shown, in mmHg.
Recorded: 170 mmHg
